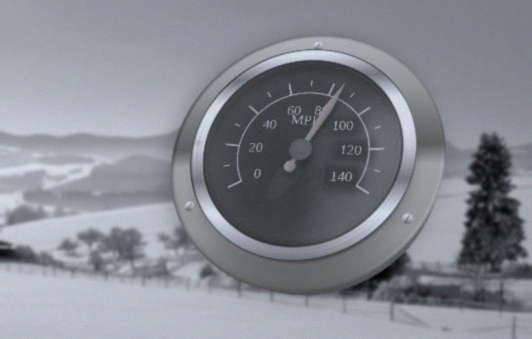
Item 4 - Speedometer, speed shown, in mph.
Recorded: 85 mph
